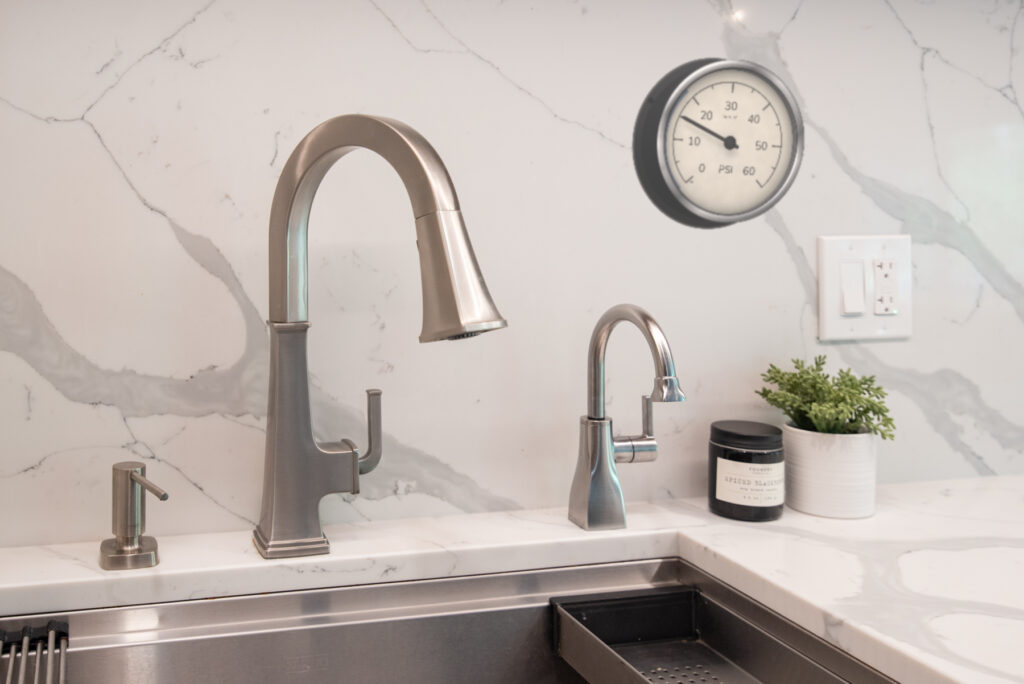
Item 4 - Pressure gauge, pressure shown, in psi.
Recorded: 15 psi
